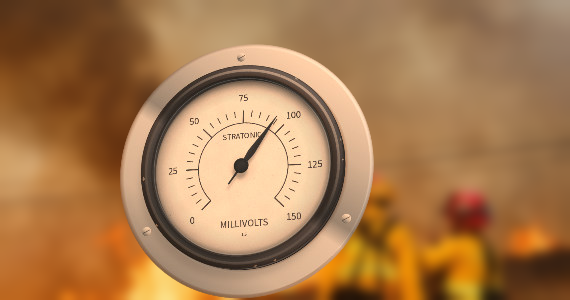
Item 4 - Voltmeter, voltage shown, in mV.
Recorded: 95 mV
